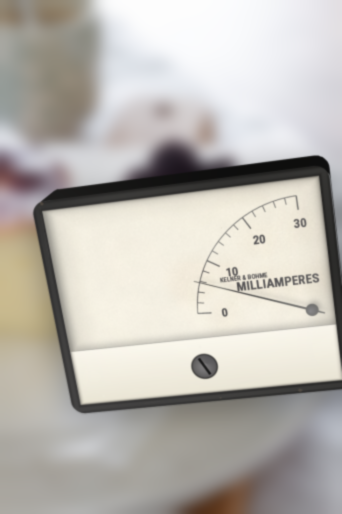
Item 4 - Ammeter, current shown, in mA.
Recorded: 6 mA
